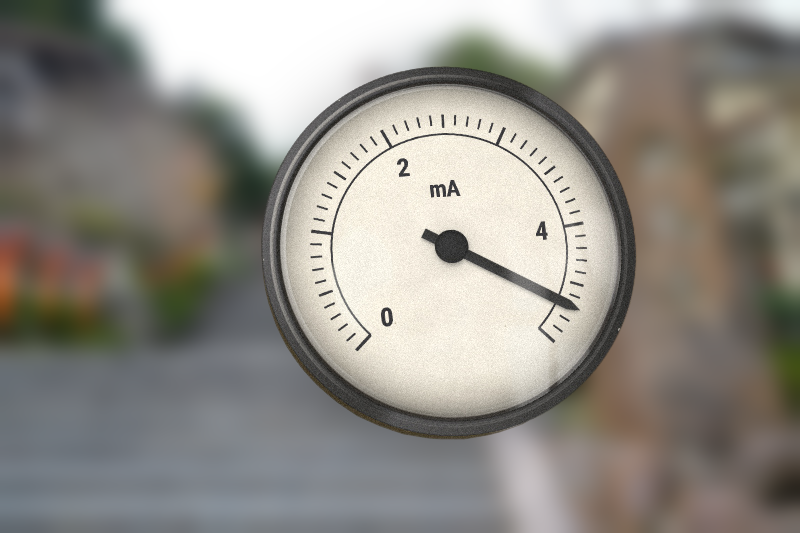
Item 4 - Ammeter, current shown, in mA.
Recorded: 4.7 mA
